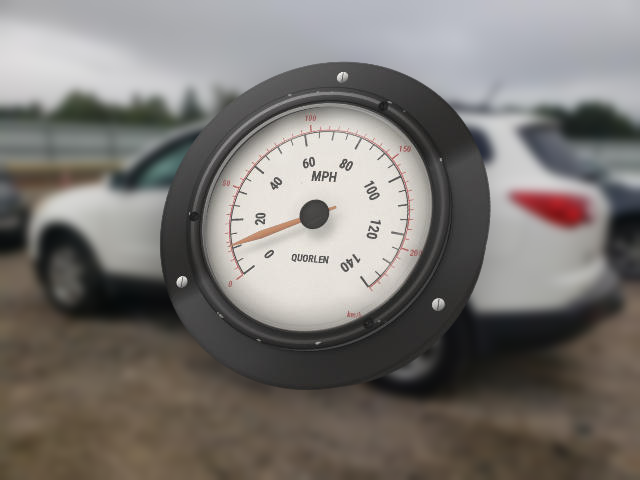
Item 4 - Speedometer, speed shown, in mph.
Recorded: 10 mph
